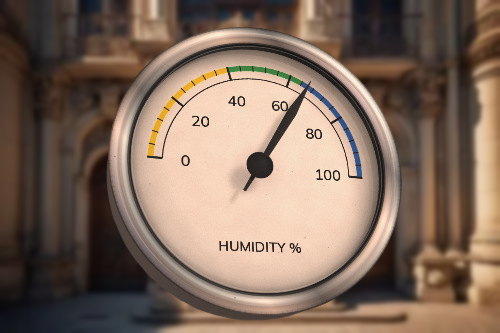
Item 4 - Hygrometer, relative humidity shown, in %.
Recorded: 66 %
